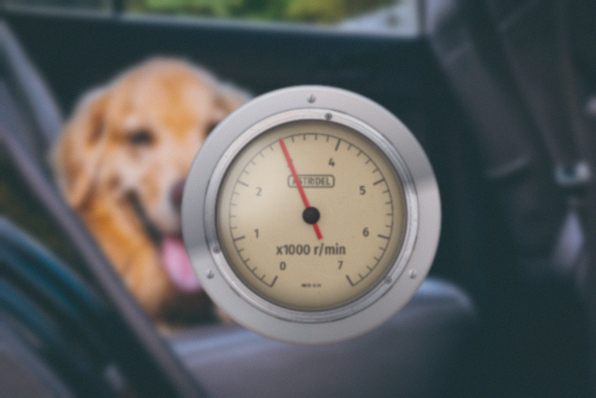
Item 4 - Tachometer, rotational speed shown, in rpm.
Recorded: 3000 rpm
